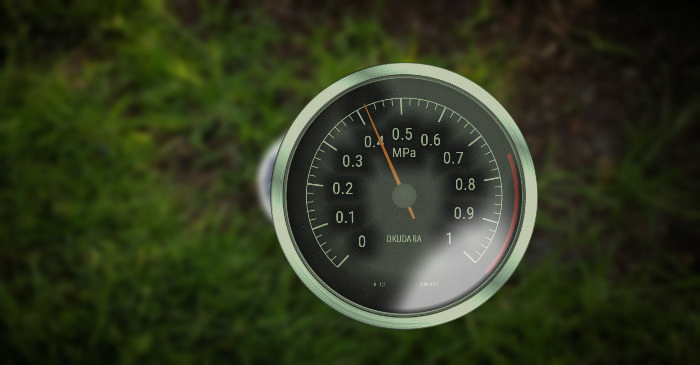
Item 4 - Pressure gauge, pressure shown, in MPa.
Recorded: 0.42 MPa
